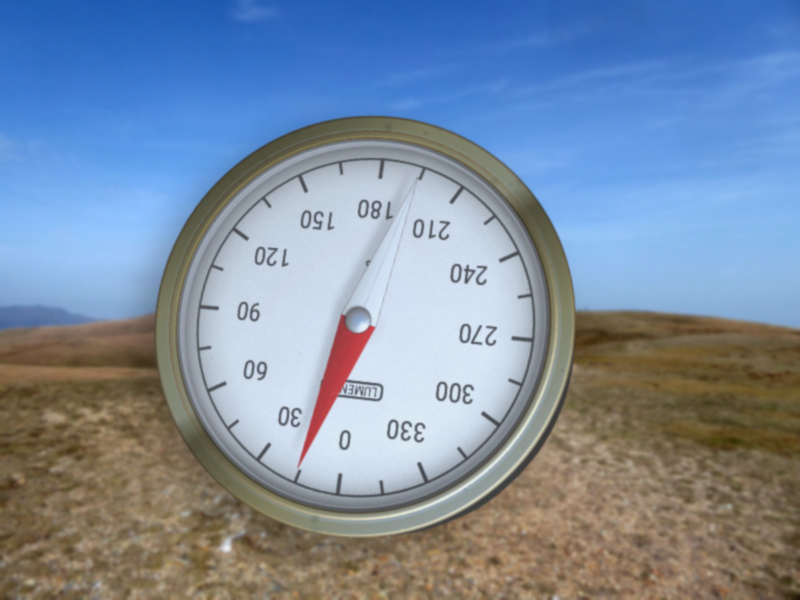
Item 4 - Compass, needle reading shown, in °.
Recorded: 15 °
